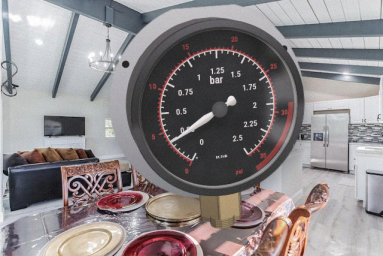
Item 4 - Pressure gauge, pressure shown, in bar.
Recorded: 0.25 bar
